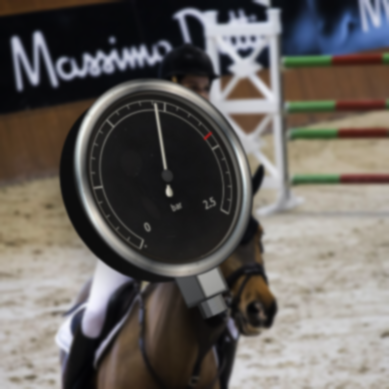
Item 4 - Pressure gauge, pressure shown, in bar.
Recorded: 1.4 bar
